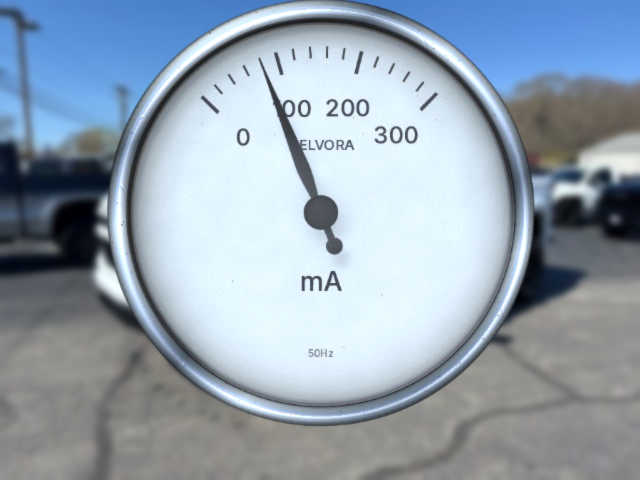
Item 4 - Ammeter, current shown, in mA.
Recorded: 80 mA
